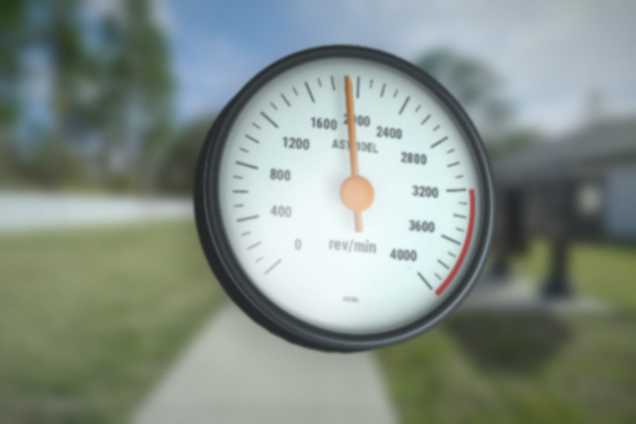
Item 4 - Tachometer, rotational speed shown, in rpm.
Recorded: 1900 rpm
